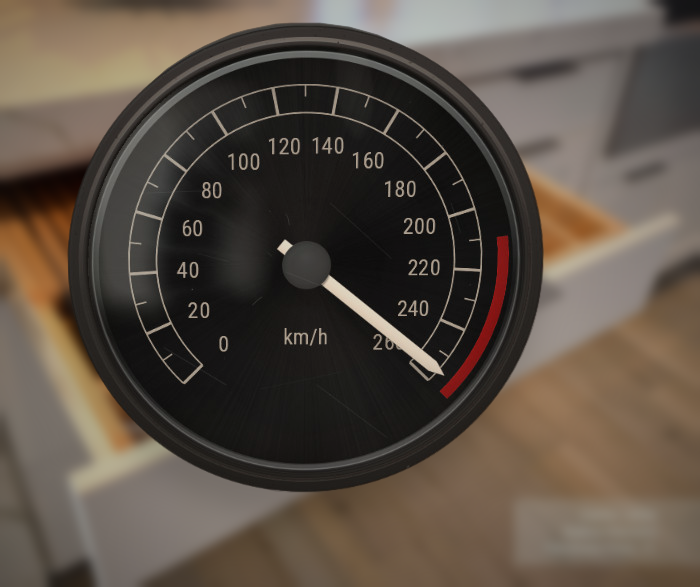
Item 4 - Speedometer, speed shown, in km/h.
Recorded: 255 km/h
